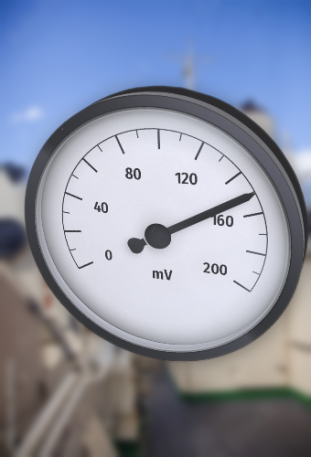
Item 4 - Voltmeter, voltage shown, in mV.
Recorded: 150 mV
